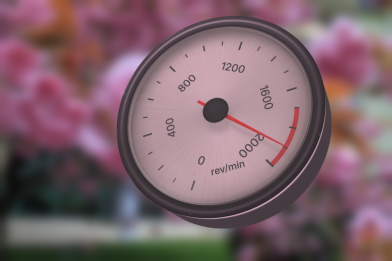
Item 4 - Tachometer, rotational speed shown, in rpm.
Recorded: 1900 rpm
